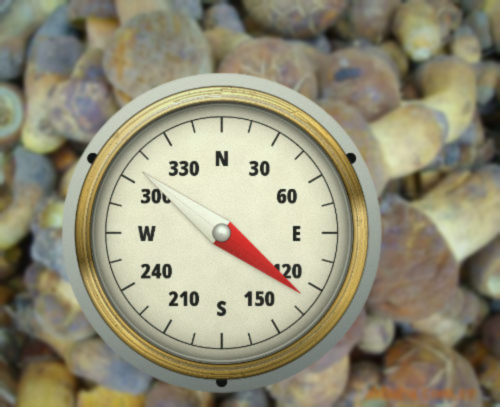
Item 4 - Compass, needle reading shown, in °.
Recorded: 127.5 °
